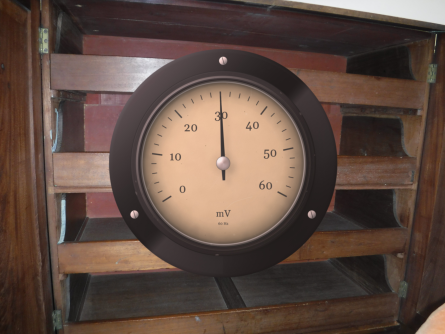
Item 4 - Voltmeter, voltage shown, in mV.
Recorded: 30 mV
